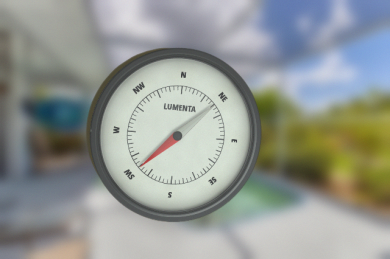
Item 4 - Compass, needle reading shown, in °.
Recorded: 225 °
